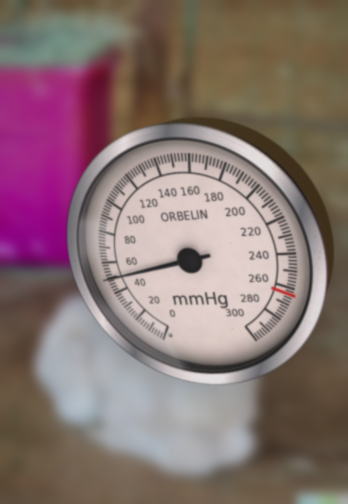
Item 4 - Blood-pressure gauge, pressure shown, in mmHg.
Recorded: 50 mmHg
